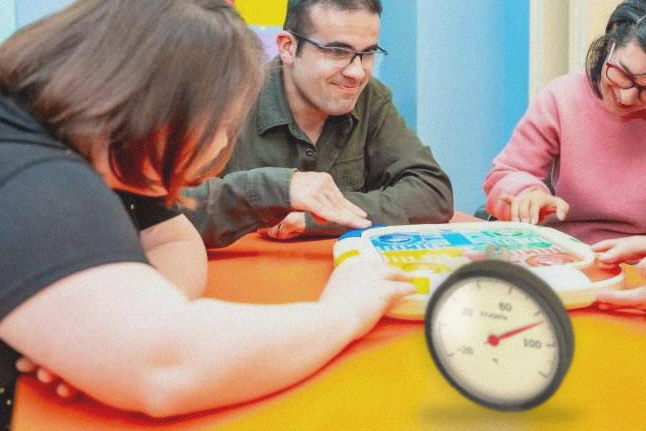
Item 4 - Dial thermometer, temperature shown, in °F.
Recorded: 85 °F
